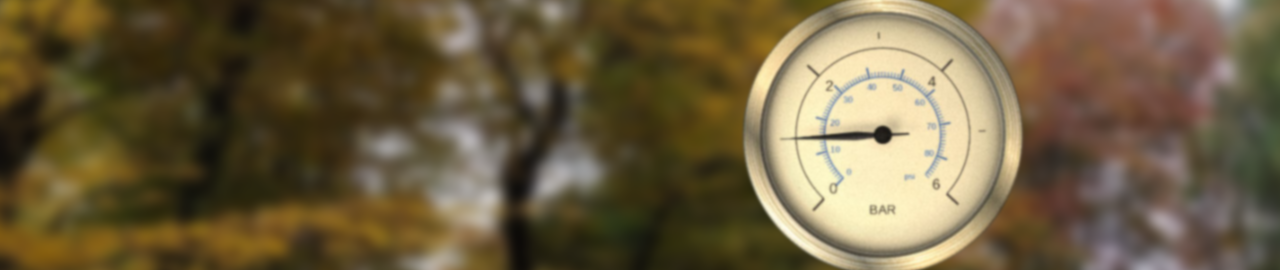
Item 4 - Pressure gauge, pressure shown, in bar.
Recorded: 1 bar
